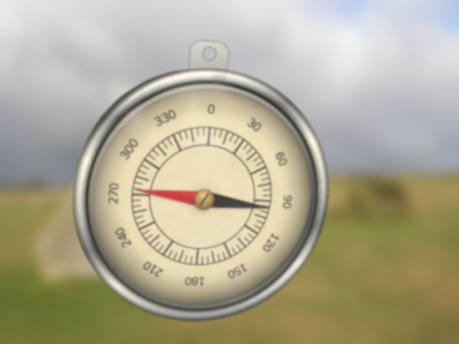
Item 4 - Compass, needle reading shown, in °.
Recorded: 275 °
